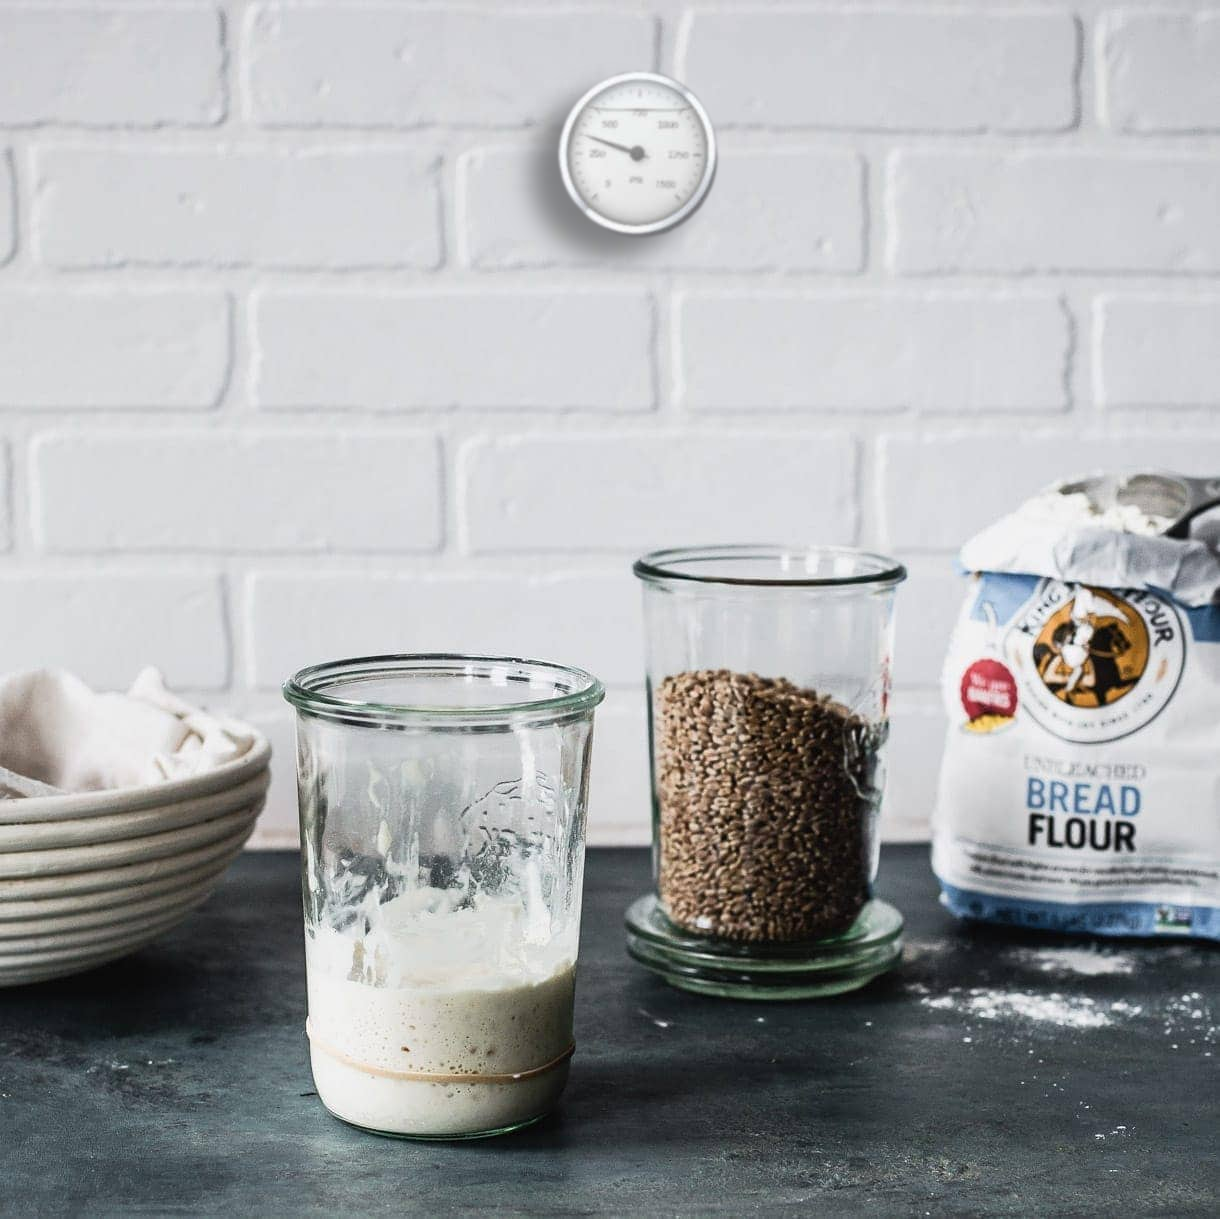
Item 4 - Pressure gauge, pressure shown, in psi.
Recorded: 350 psi
